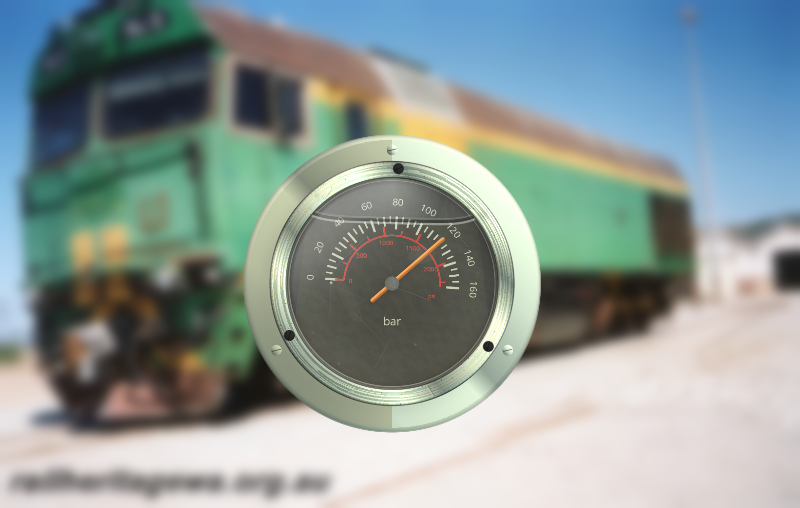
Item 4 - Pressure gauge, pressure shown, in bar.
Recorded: 120 bar
